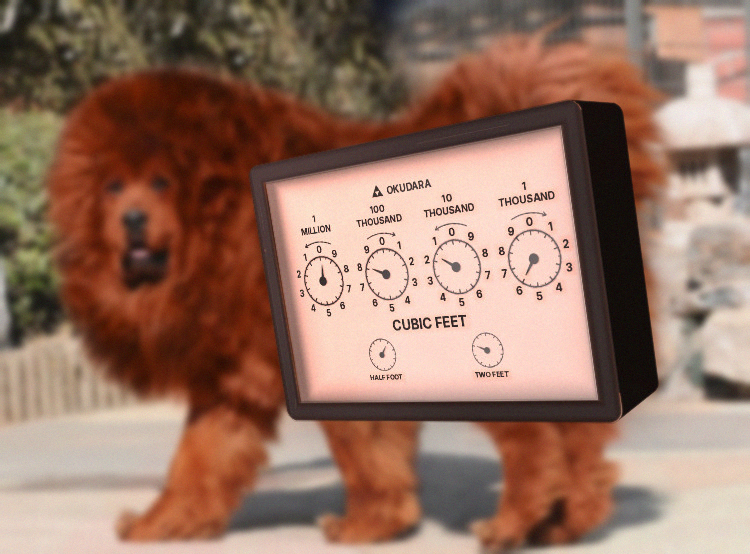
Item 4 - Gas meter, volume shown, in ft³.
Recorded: 981600 ft³
